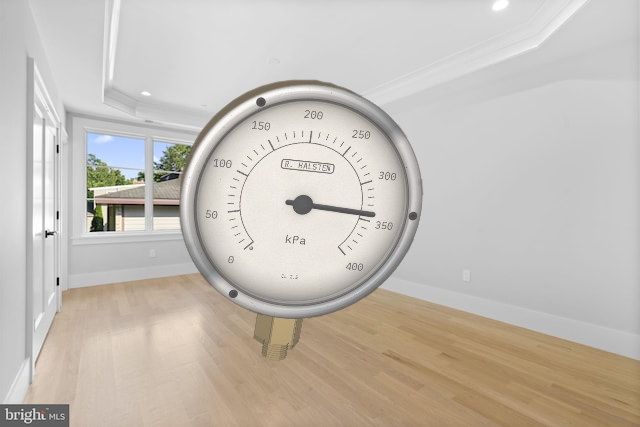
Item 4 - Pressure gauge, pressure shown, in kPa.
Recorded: 340 kPa
